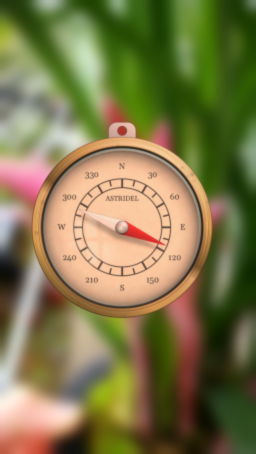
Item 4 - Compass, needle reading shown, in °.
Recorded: 112.5 °
